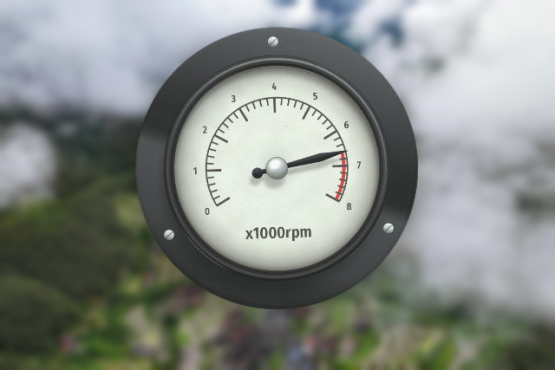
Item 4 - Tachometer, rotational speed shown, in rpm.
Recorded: 6600 rpm
